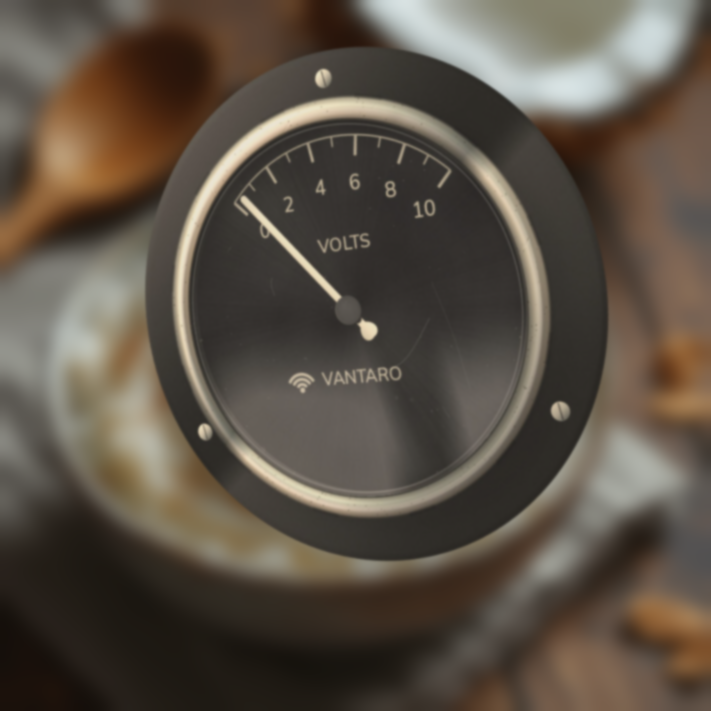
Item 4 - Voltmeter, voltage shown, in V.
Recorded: 0.5 V
